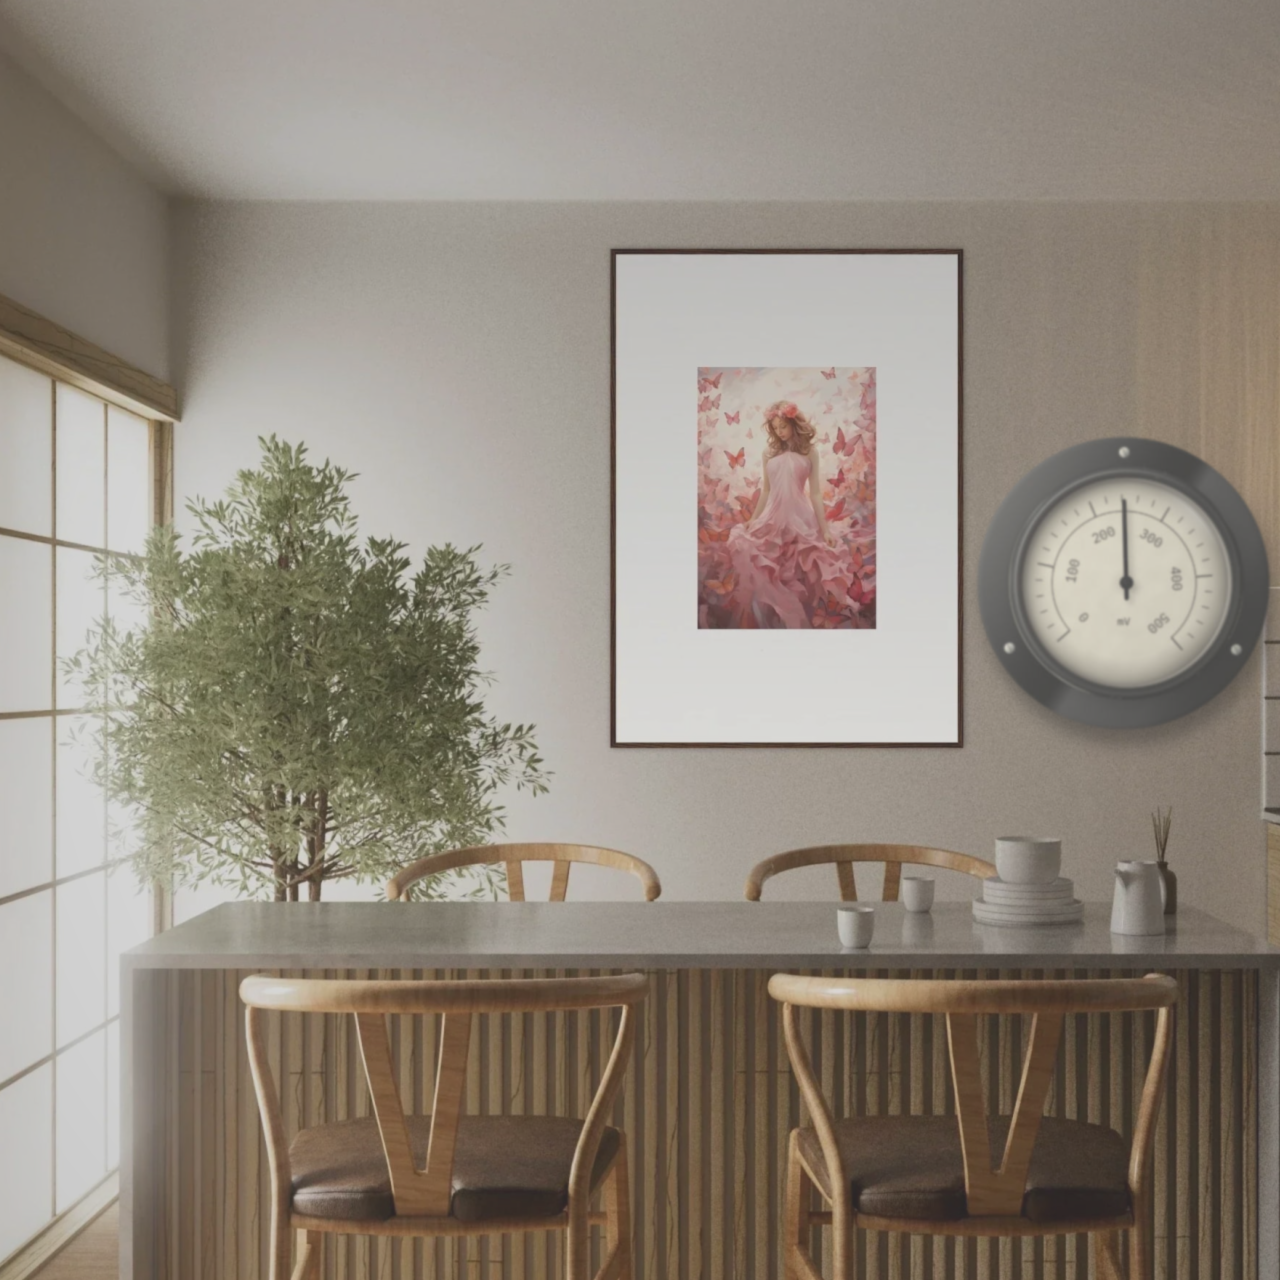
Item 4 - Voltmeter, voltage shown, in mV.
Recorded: 240 mV
